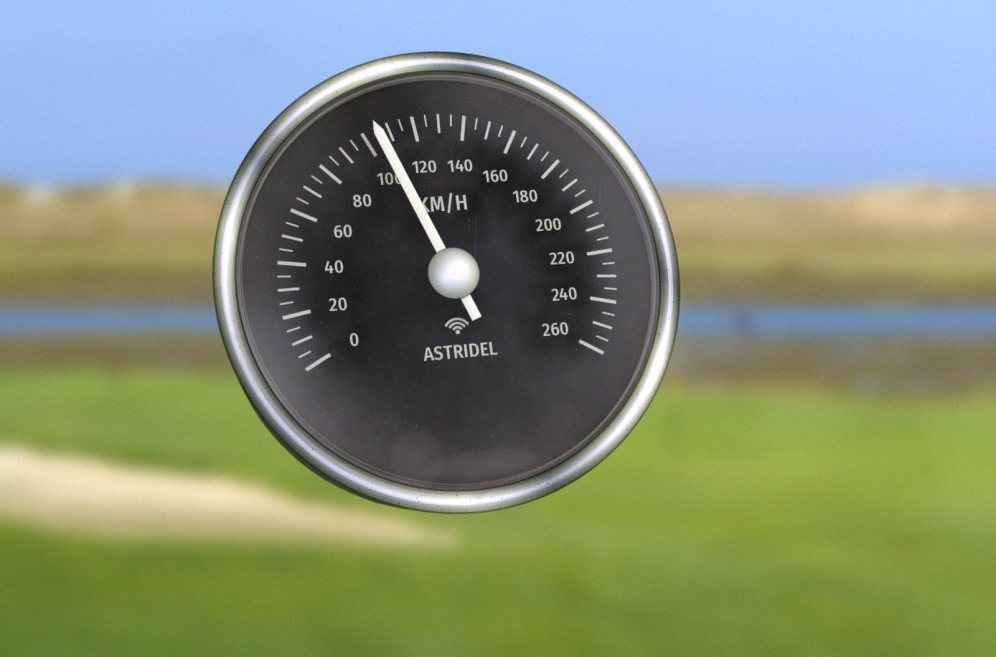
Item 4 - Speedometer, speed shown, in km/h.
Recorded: 105 km/h
